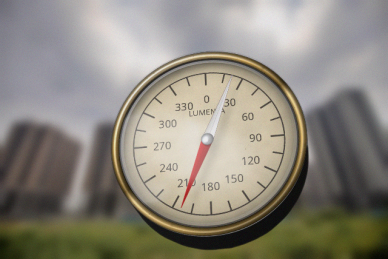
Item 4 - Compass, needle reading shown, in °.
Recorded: 202.5 °
